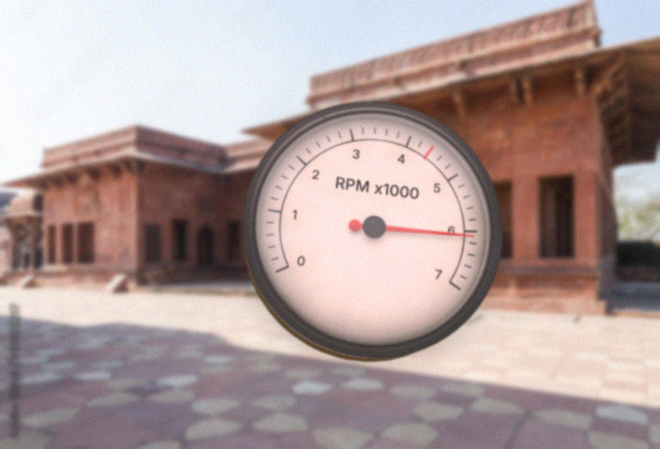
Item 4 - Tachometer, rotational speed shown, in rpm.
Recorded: 6100 rpm
